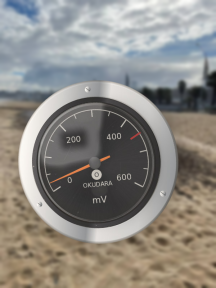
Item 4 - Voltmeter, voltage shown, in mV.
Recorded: 25 mV
